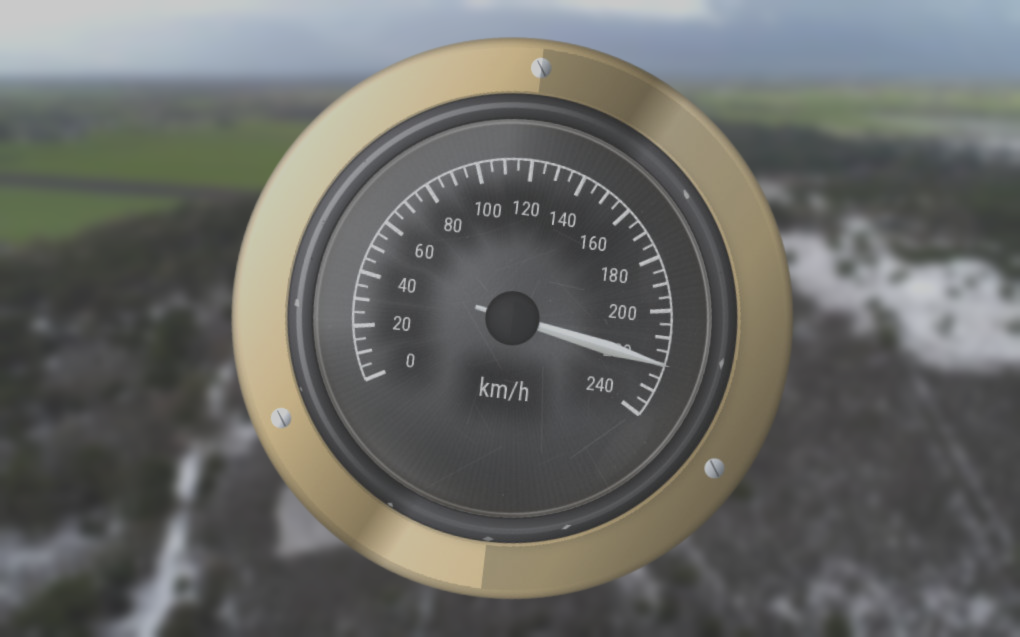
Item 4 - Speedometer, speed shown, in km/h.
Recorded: 220 km/h
